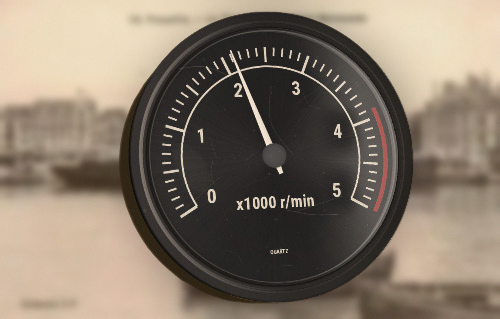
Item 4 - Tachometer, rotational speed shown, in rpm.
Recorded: 2100 rpm
